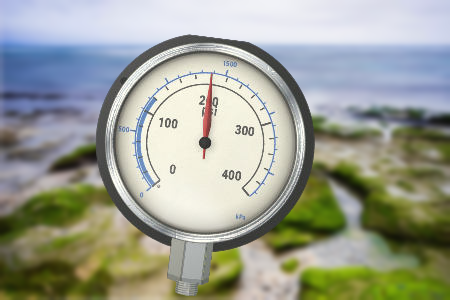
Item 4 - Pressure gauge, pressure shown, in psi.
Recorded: 200 psi
